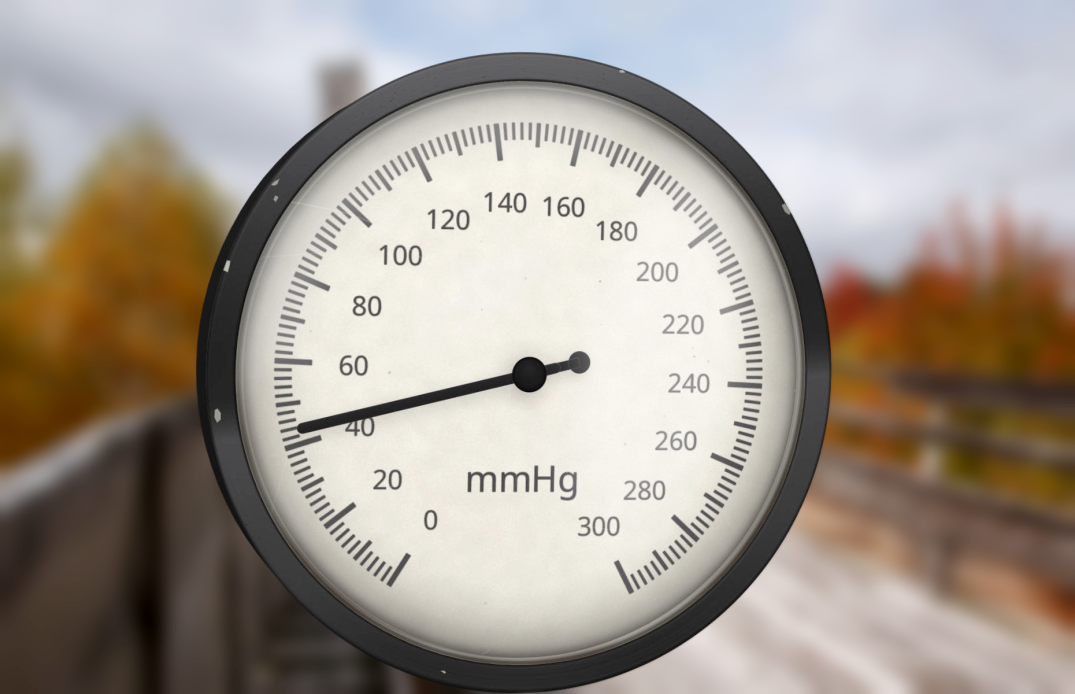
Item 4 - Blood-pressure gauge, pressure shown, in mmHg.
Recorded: 44 mmHg
